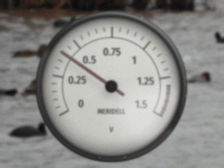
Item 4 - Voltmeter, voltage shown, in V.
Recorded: 0.4 V
